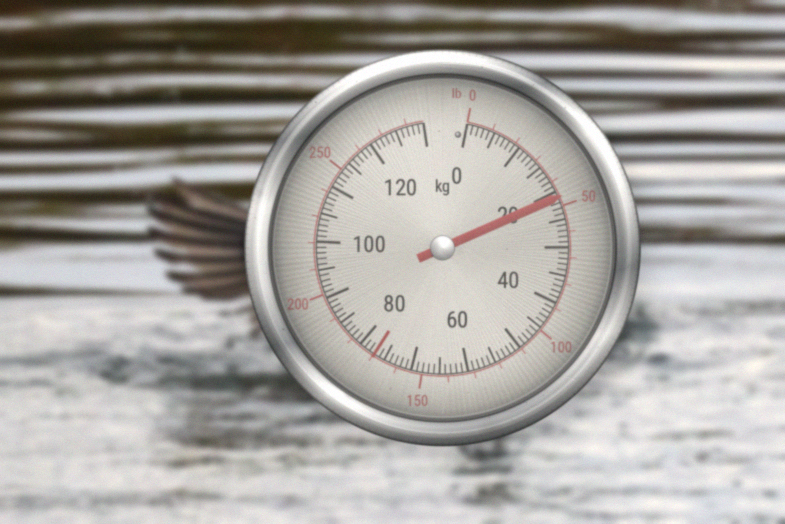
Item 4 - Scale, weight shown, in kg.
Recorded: 21 kg
